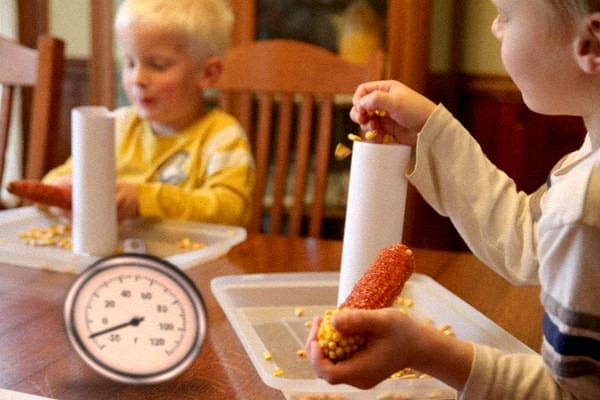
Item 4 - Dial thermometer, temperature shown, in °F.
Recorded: -10 °F
